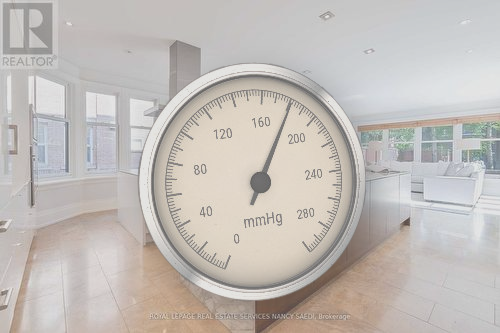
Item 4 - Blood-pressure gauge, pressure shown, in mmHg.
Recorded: 180 mmHg
